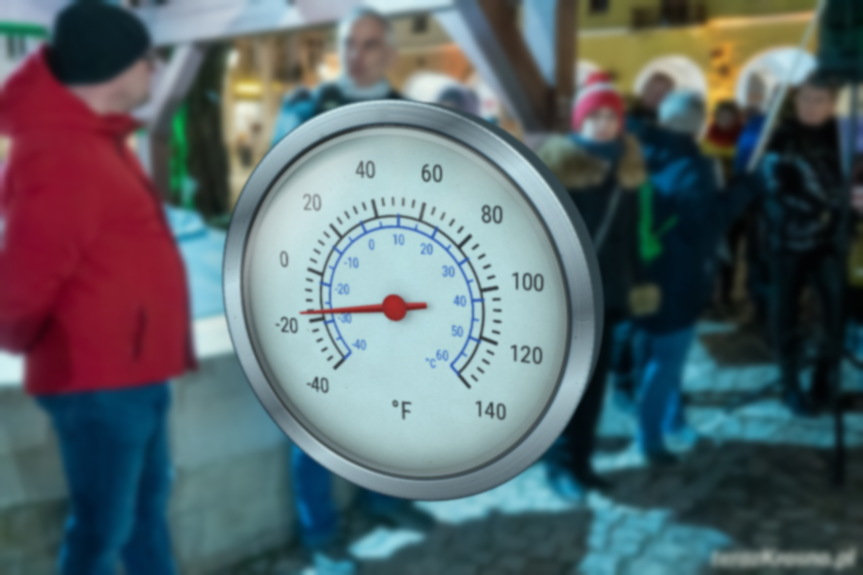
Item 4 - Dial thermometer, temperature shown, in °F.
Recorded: -16 °F
